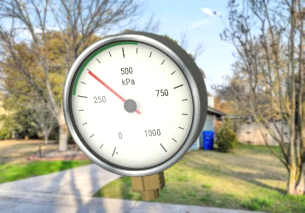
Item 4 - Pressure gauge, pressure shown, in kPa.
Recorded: 350 kPa
